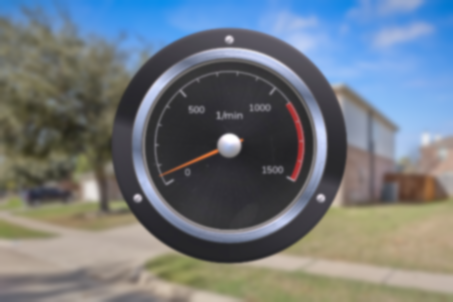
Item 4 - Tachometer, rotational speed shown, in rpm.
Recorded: 50 rpm
